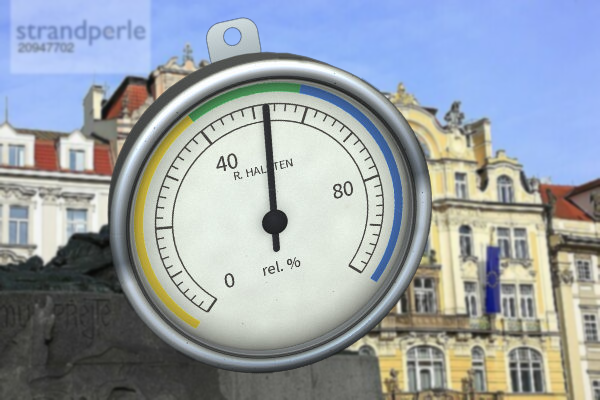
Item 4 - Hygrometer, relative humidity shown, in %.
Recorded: 52 %
